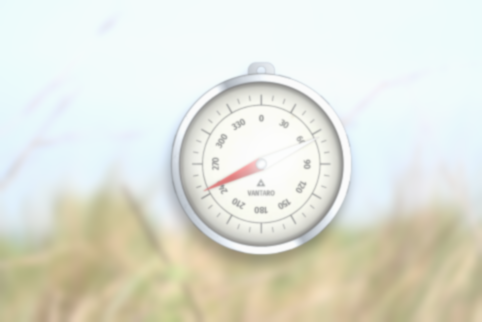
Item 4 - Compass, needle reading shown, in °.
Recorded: 245 °
